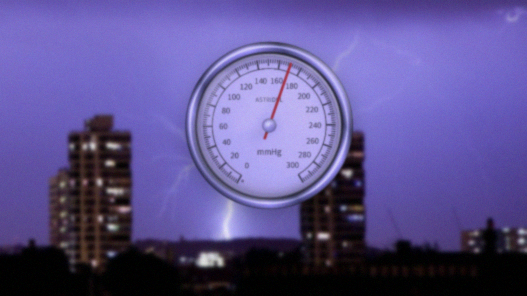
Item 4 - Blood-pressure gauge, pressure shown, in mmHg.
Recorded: 170 mmHg
